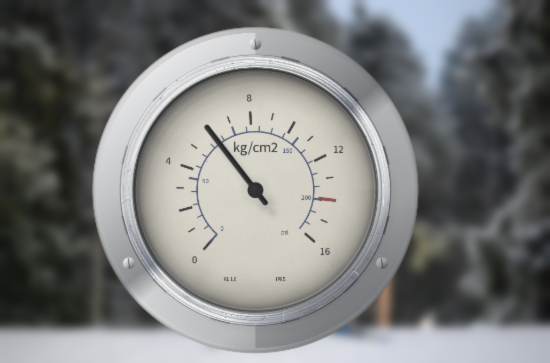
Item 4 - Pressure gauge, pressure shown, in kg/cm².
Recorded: 6 kg/cm²
